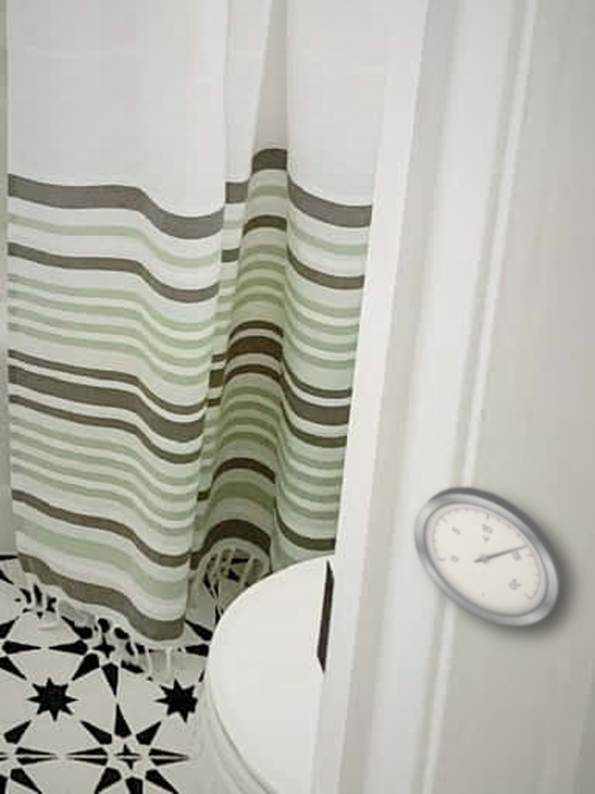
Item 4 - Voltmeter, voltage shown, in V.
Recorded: 14 V
